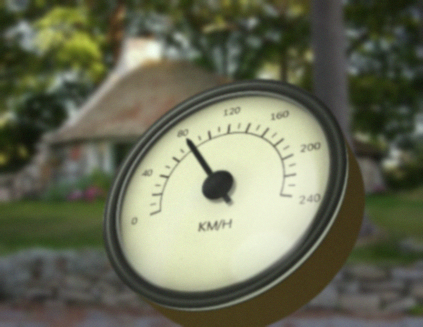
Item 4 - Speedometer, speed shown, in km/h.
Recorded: 80 km/h
